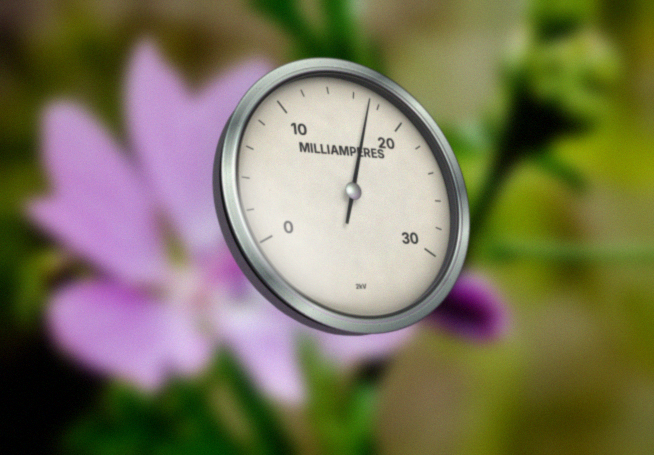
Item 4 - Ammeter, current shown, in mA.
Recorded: 17 mA
